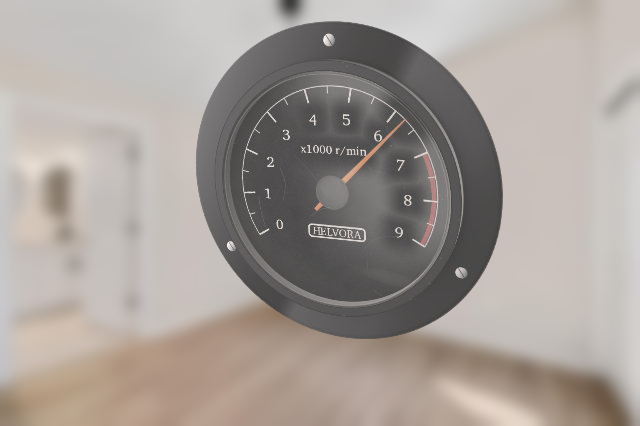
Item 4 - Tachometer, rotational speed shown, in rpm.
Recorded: 6250 rpm
